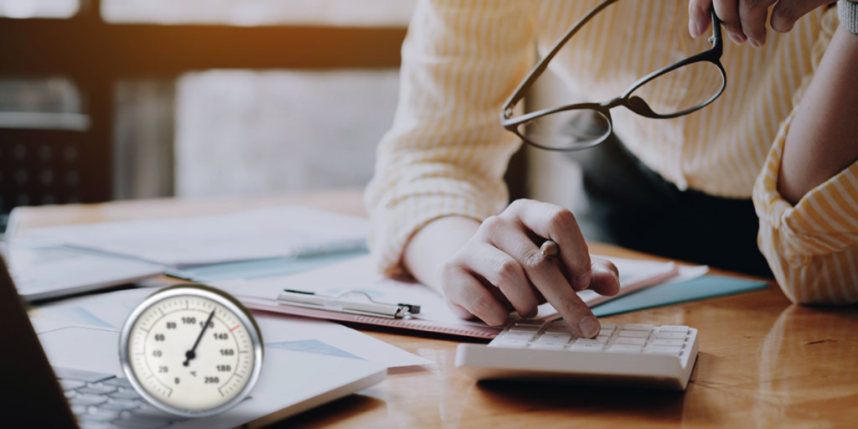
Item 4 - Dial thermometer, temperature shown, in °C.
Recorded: 120 °C
